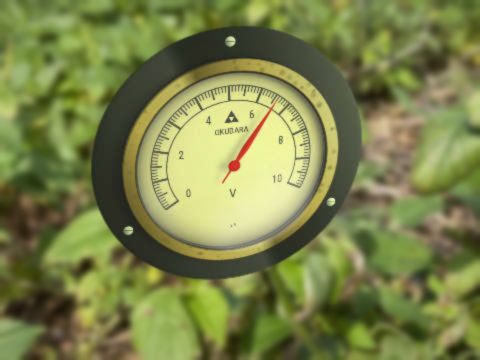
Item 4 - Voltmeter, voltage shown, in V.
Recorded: 6.5 V
